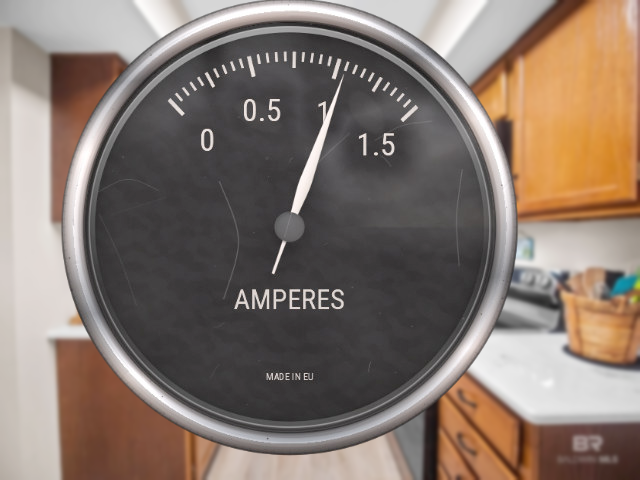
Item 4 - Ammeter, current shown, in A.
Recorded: 1.05 A
